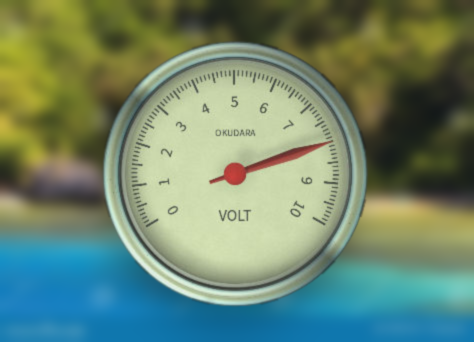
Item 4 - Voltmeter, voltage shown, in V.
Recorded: 8 V
